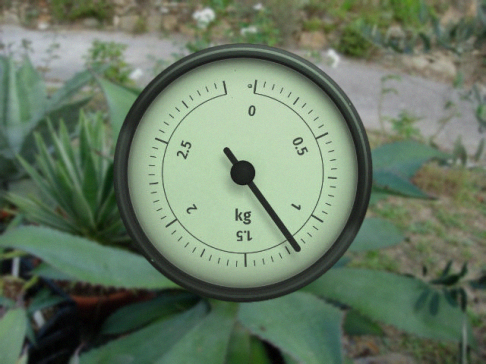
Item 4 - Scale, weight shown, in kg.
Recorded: 1.2 kg
